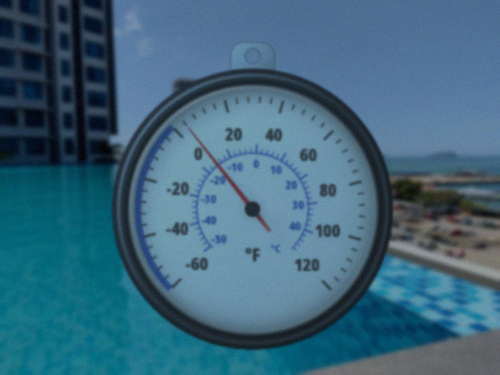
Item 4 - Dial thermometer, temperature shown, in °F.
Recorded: 4 °F
